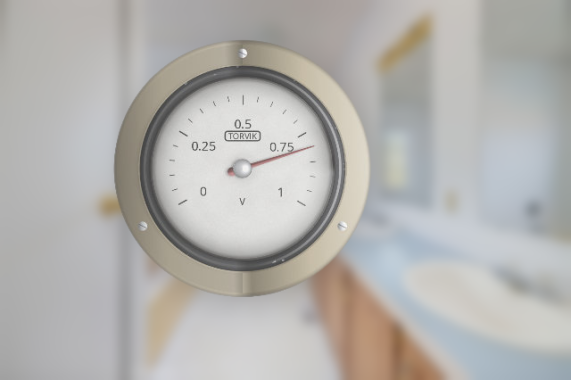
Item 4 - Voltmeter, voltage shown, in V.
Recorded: 0.8 V
